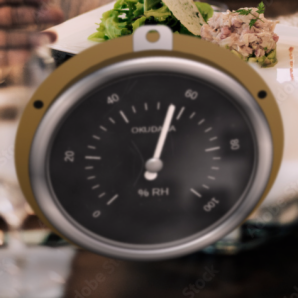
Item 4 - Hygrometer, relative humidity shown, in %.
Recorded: 56 %
